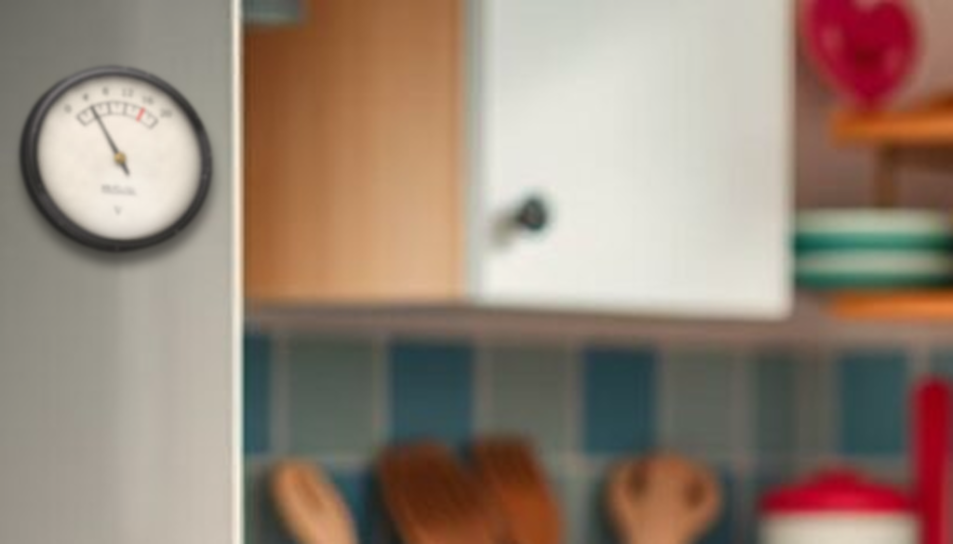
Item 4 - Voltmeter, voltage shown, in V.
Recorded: 4 V
